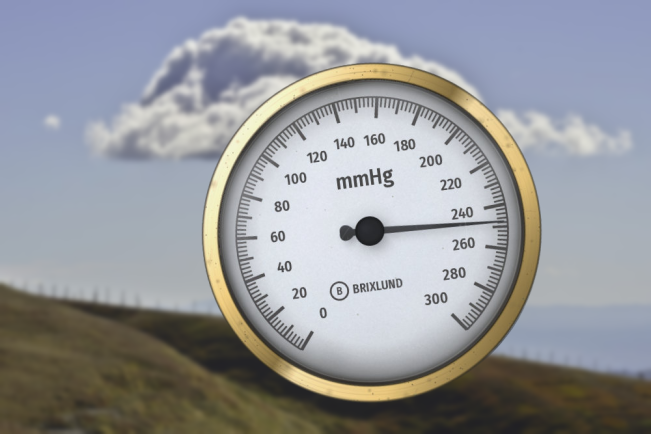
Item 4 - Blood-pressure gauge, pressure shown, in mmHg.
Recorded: 248 mmHg
